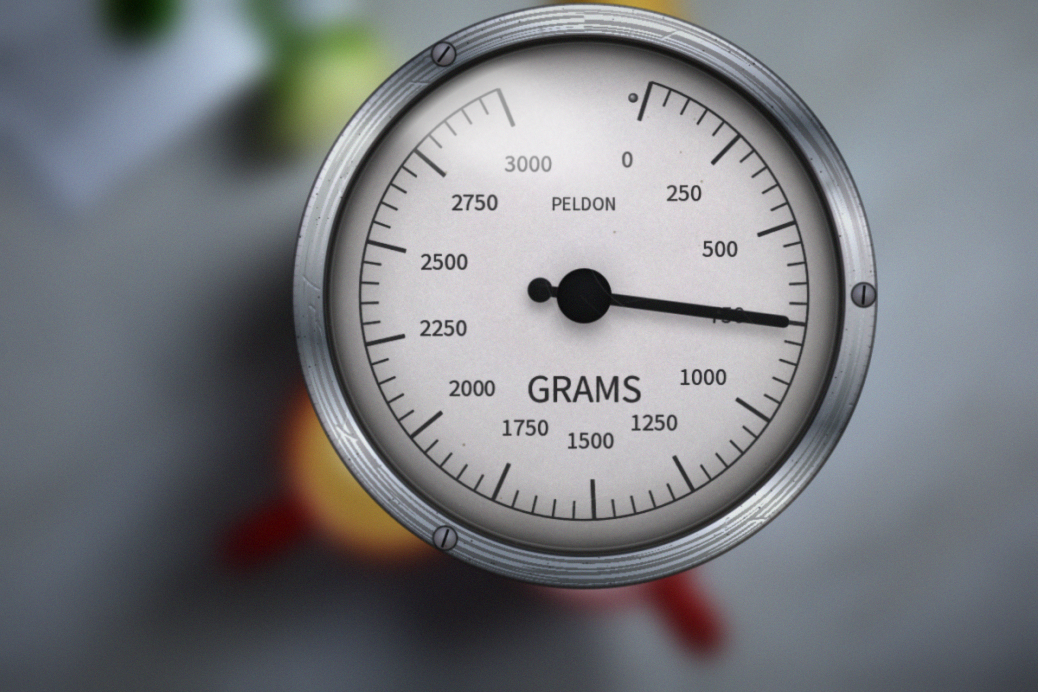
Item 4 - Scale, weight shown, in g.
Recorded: 750 g
